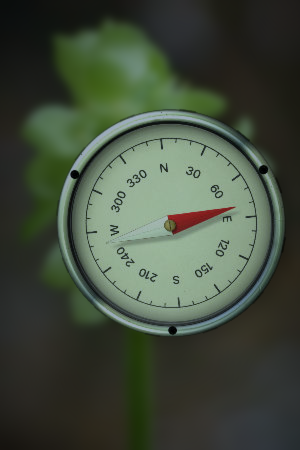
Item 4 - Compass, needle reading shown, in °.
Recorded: 80 °
